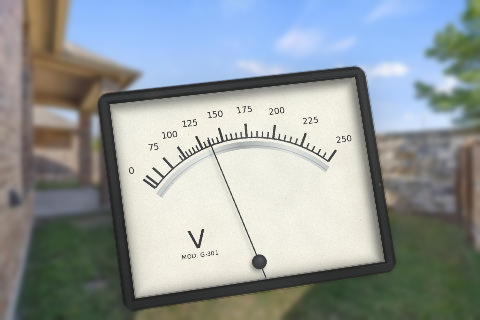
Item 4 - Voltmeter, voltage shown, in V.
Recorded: 135 V
